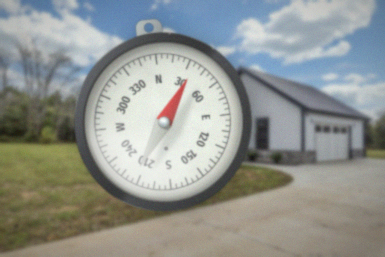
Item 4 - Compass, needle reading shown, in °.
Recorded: 35 °
